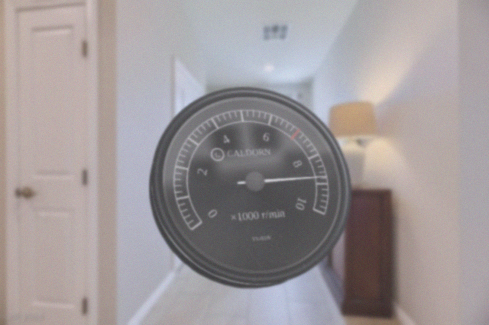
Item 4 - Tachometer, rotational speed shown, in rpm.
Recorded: 8800 rpm
